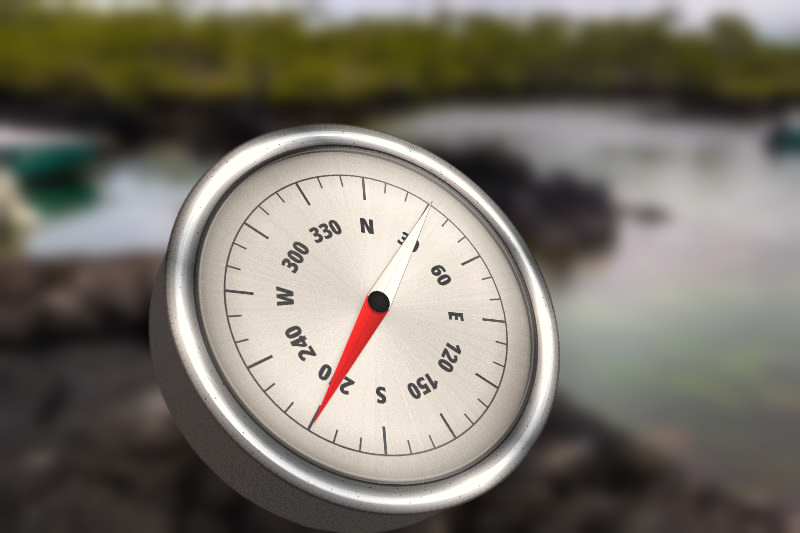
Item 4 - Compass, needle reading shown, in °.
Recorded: 210 °
